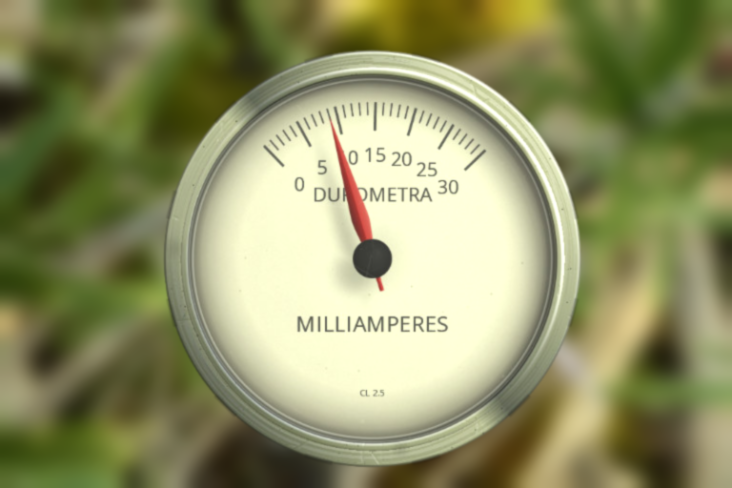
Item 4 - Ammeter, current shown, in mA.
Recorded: 9 mA
